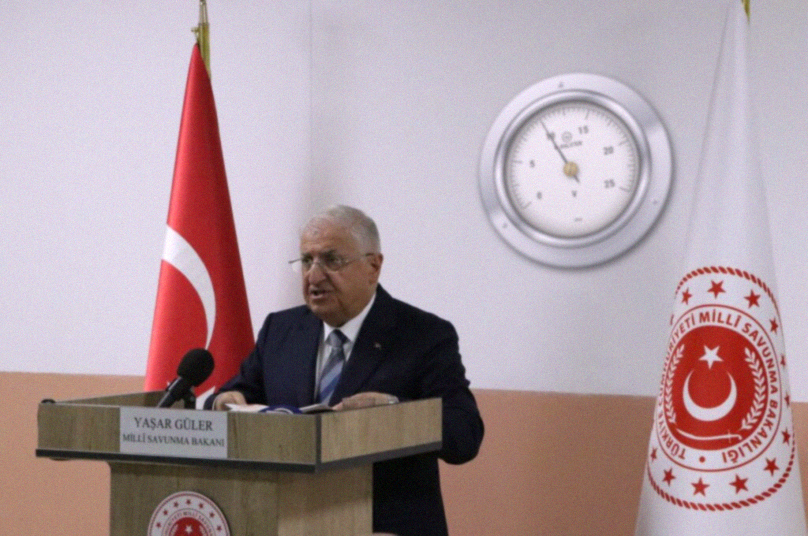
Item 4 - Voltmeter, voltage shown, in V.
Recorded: 10 V
